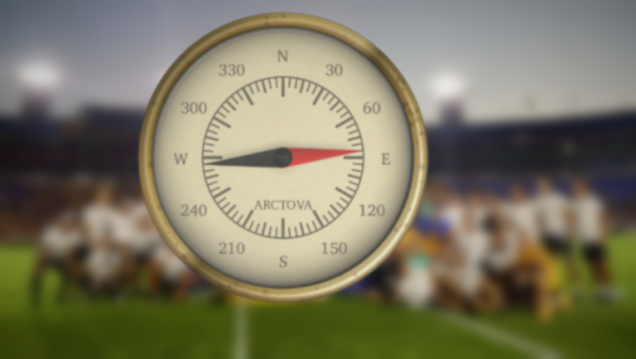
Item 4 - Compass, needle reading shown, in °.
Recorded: 85 °
